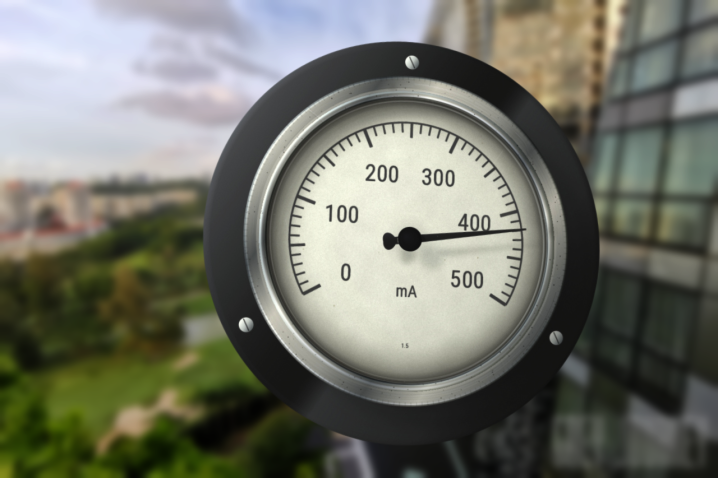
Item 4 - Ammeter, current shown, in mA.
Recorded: 420 mA
